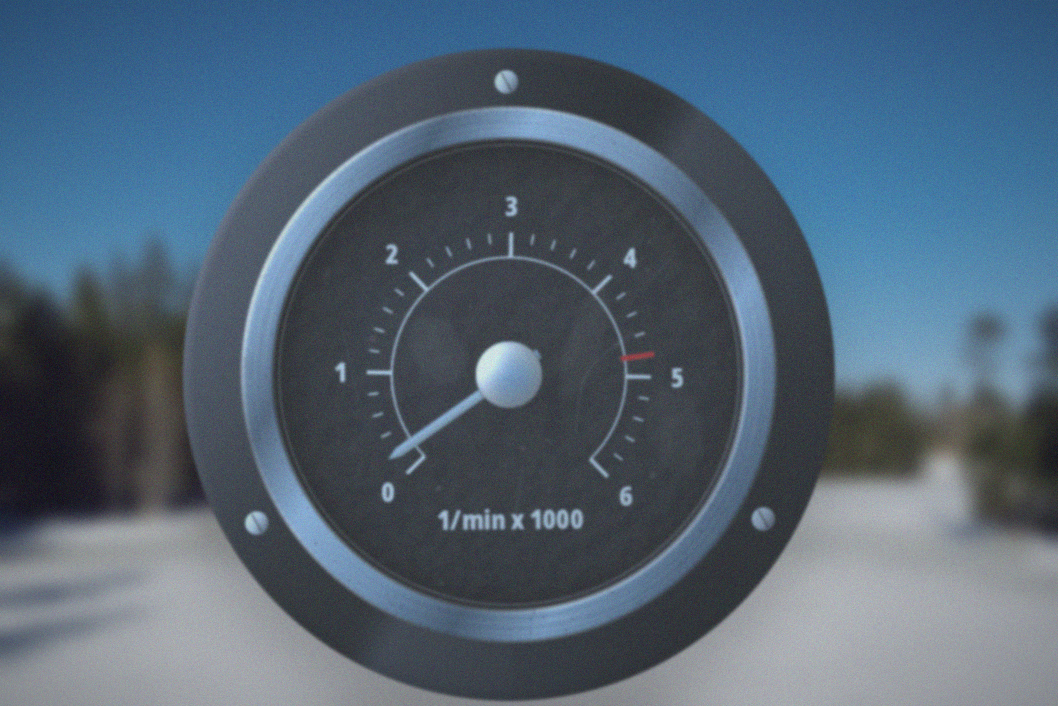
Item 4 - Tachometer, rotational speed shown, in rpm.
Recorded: 200 rpm
